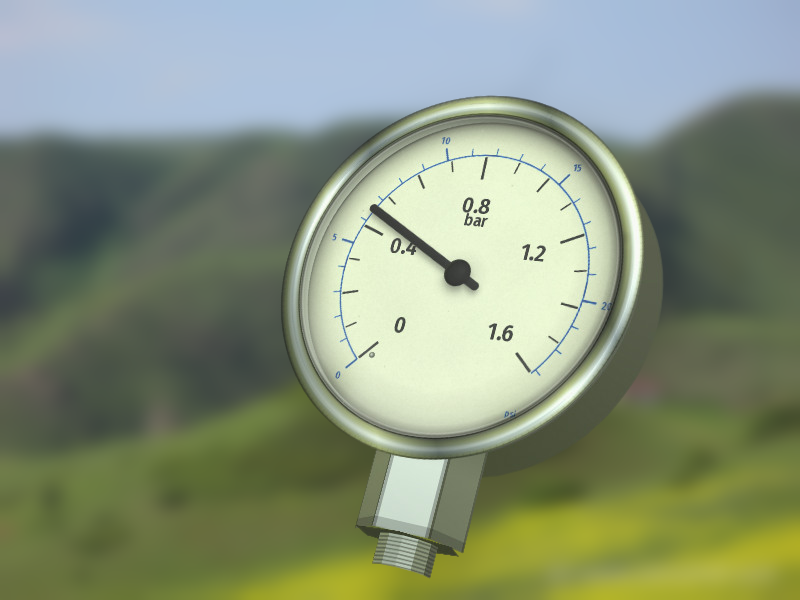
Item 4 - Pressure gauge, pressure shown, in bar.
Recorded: 0.45 bar
